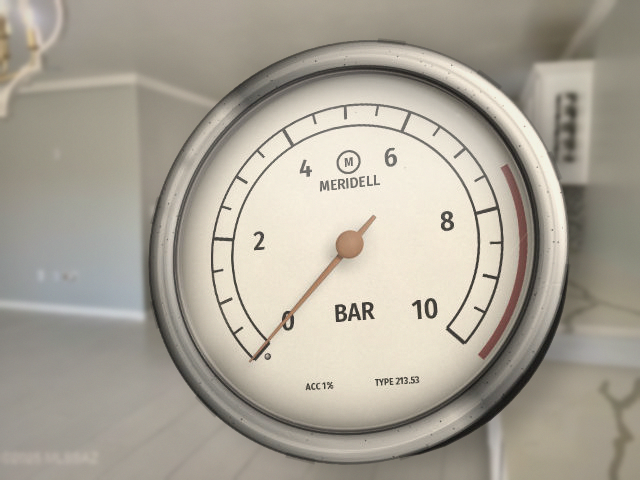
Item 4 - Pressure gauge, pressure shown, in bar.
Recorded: 0 bar
